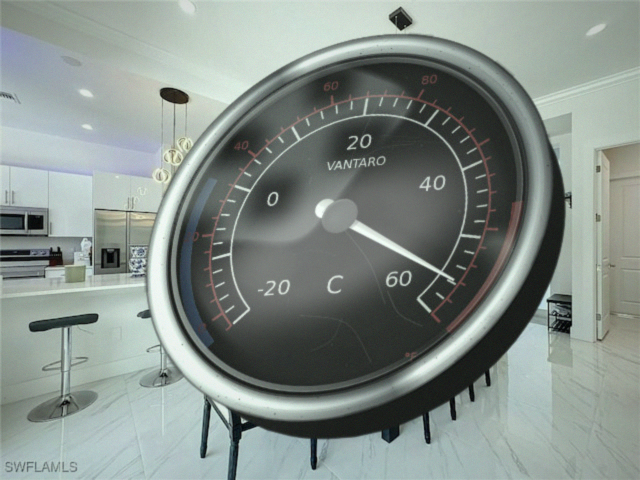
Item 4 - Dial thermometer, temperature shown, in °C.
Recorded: 56 °C
